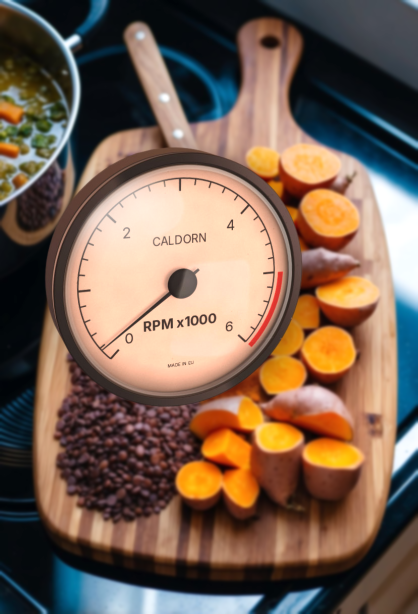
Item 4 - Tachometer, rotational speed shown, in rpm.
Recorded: 200 rpm
